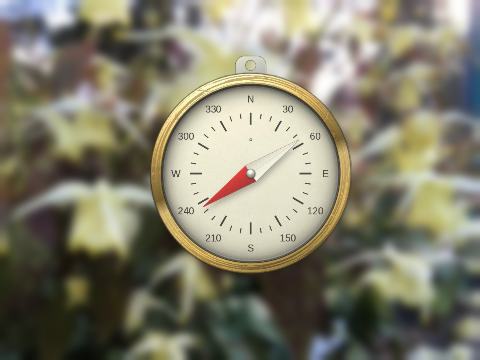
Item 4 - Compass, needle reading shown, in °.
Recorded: 235 °
